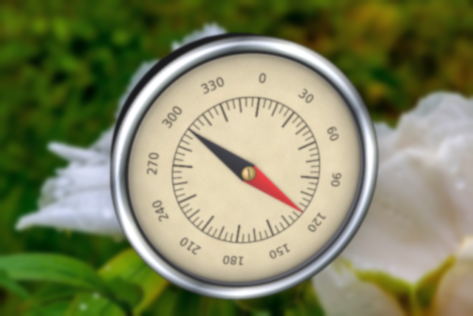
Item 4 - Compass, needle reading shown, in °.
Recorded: 120 °
